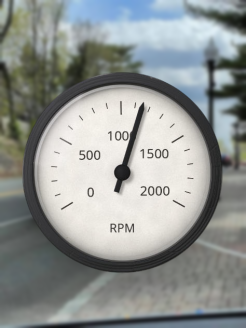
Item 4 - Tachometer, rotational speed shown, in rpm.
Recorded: 1150 rpm
